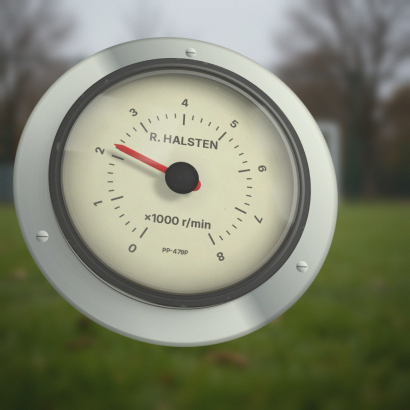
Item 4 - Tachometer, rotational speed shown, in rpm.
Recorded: 2200 rpm
